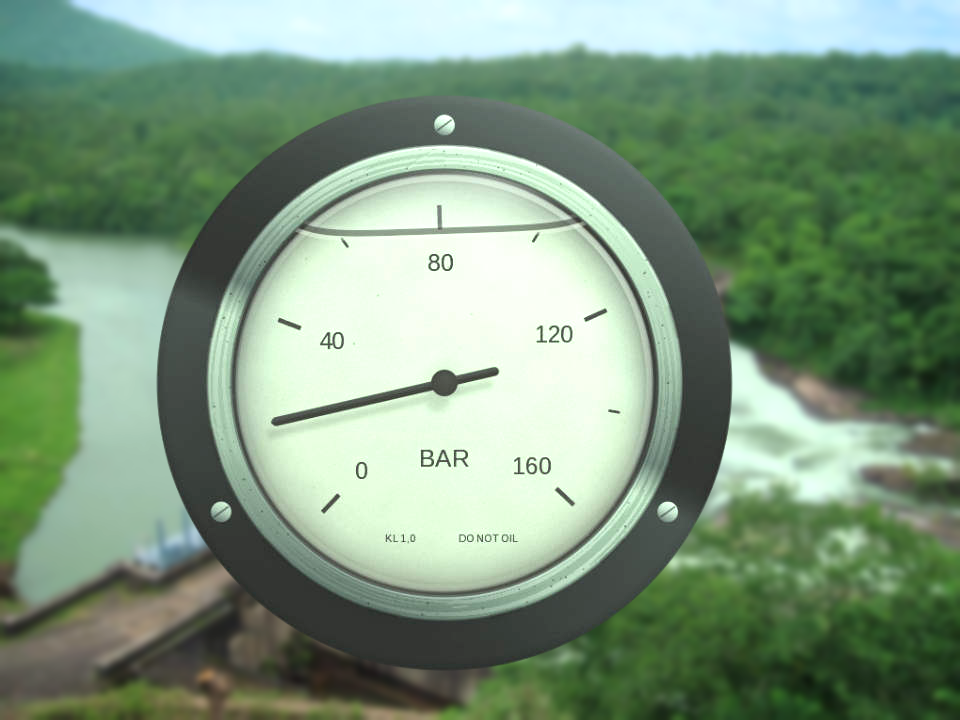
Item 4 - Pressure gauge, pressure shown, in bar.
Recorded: 20 bar
